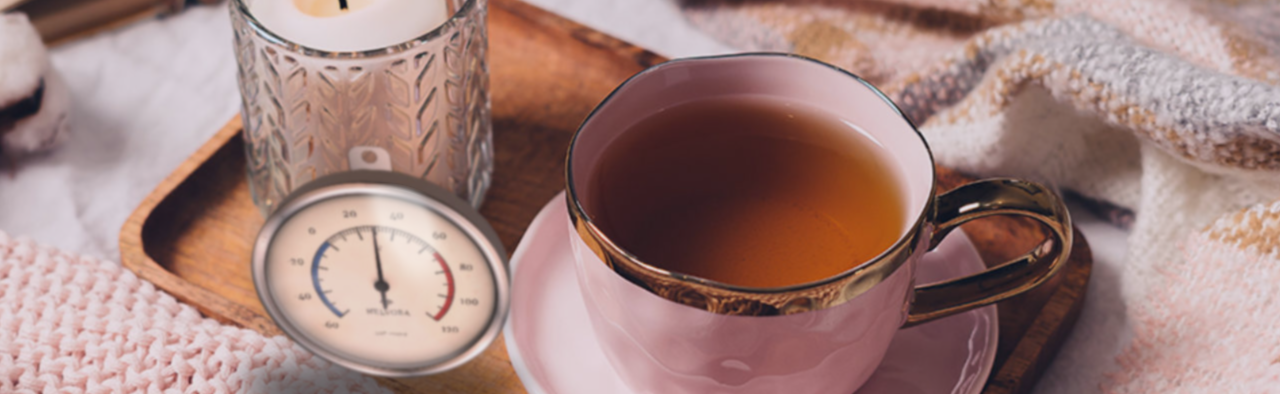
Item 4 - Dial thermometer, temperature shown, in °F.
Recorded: 30 °F
